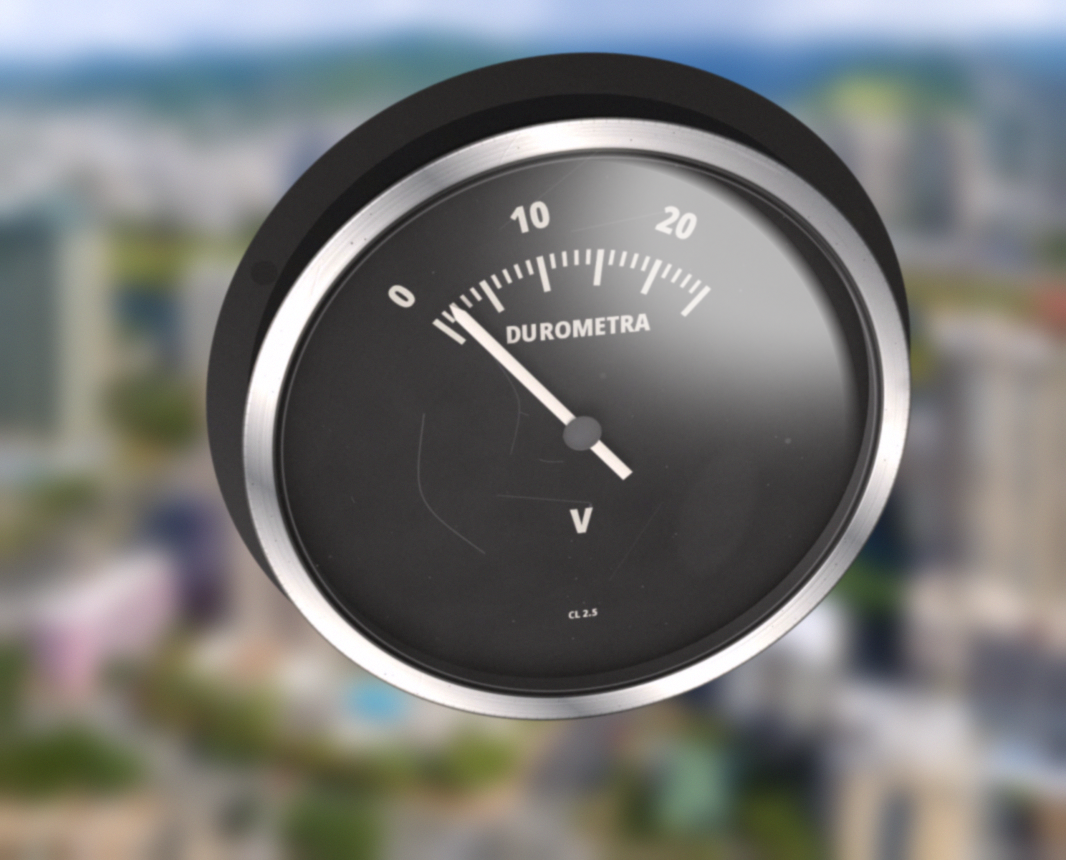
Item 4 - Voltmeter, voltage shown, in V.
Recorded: 2 V
